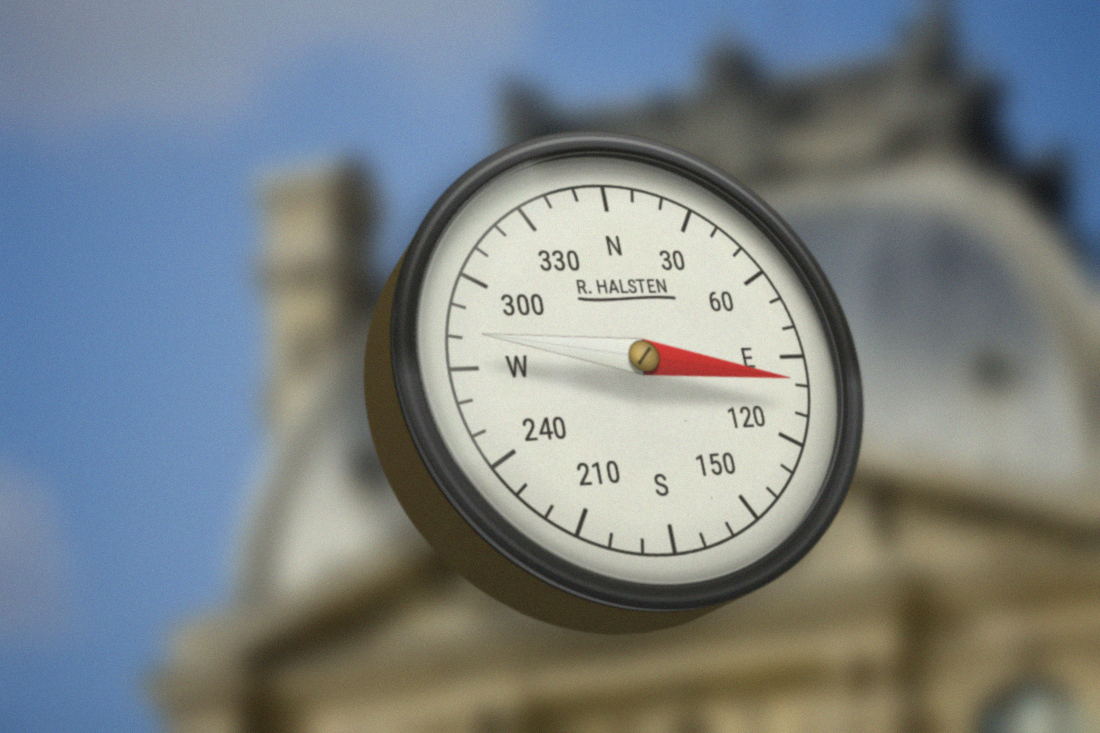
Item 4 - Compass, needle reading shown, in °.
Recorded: 100 °
